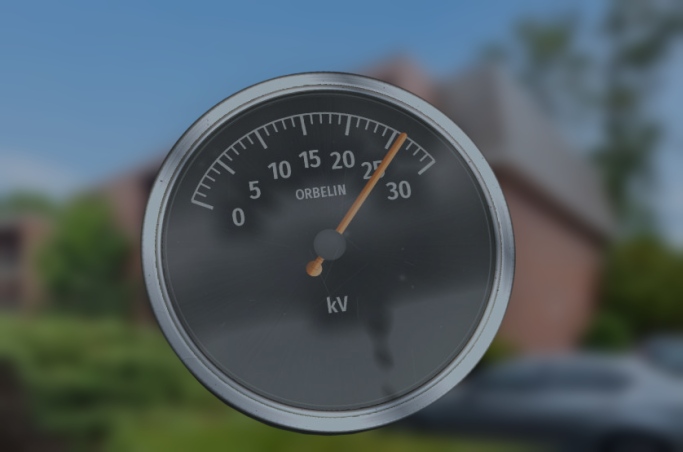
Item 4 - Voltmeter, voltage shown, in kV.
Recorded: 26 kV
